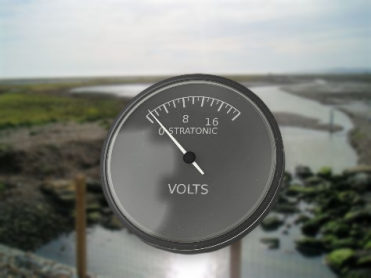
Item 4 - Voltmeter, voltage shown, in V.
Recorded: 1 V
